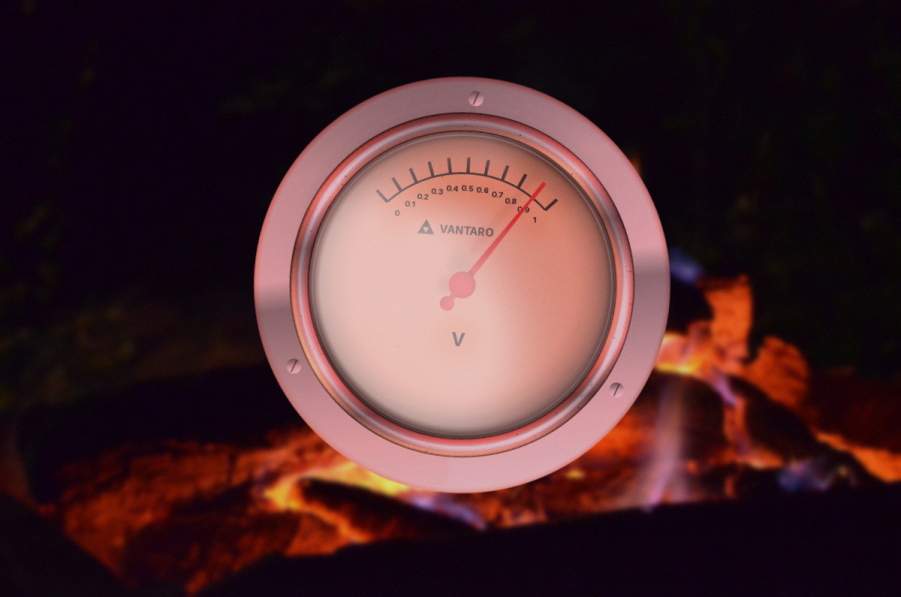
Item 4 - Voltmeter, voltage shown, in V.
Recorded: 0.9 V
